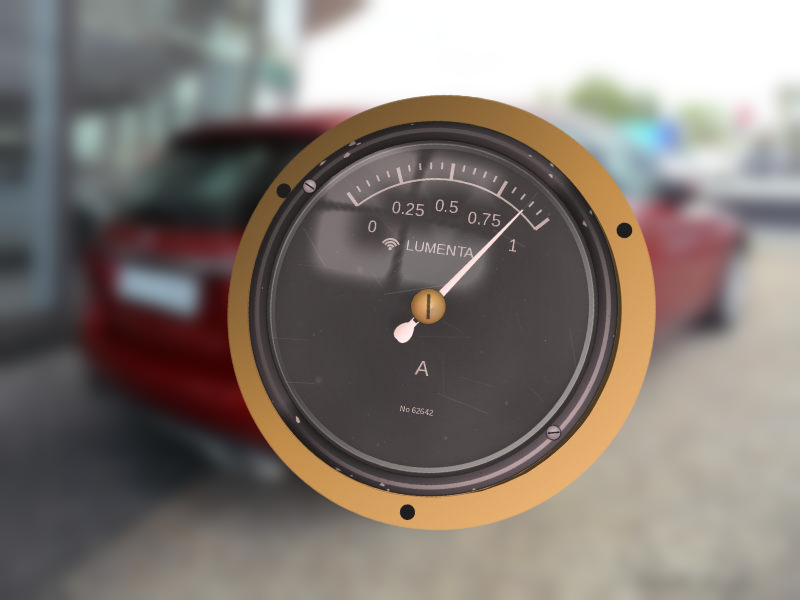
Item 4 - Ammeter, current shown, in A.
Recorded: 0.9 A
